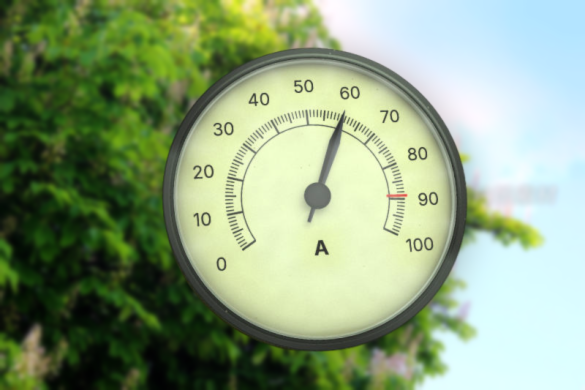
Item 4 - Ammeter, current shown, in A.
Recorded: 60 A
